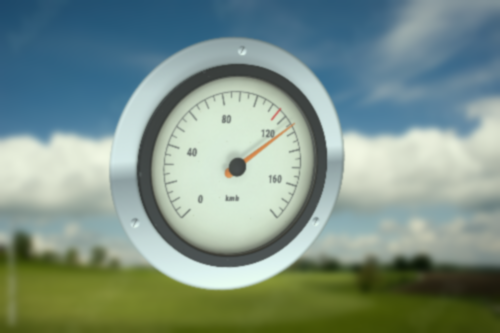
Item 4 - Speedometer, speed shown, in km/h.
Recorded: 125 km/h
